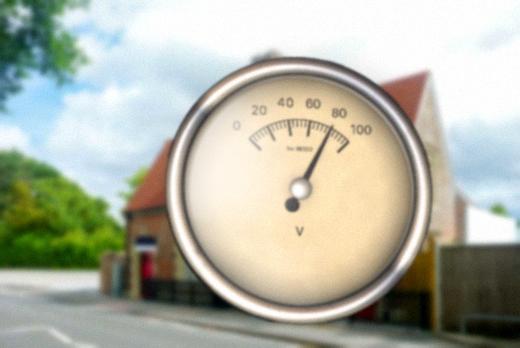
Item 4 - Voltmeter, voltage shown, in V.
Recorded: 80 V
